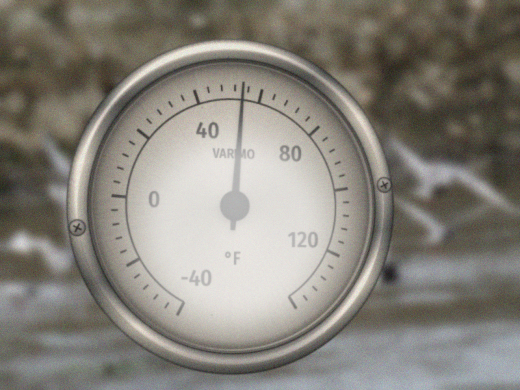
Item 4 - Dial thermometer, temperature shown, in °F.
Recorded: 54 °F
